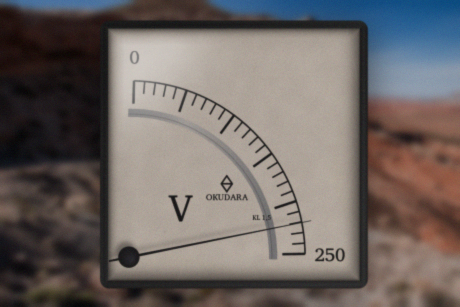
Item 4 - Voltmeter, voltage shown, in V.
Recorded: 220 V
